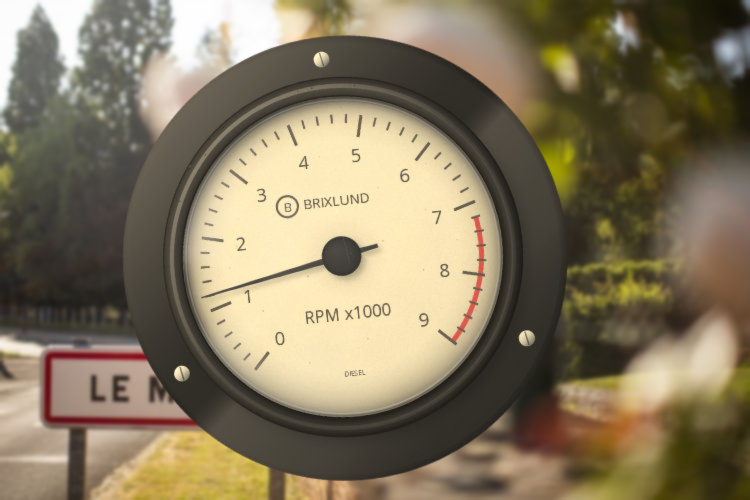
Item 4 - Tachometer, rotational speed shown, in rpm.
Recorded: 1200 rpm
